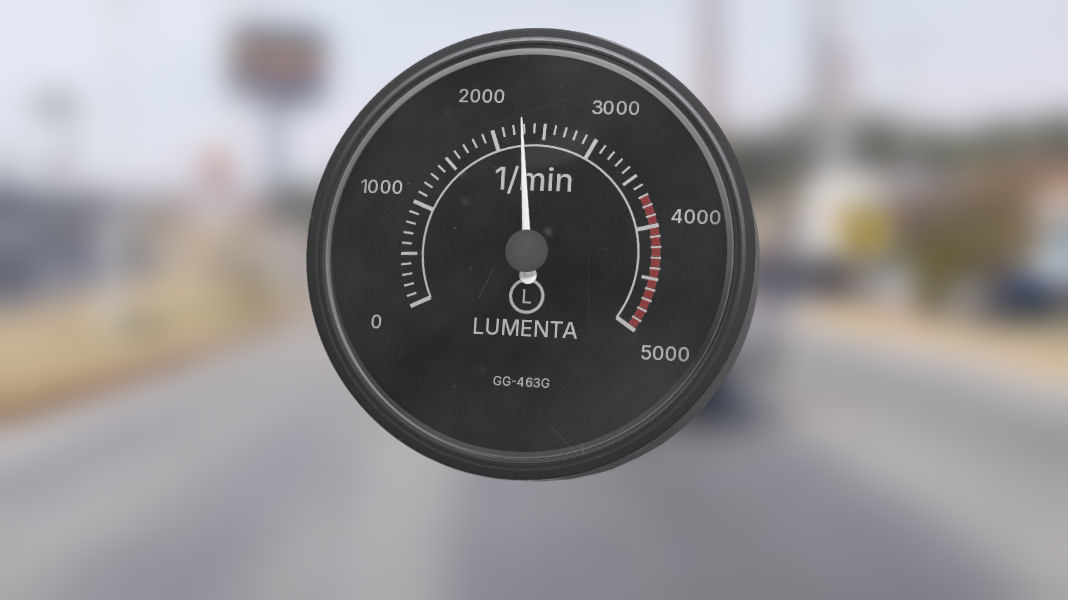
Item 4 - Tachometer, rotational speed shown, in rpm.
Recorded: 2300 rpm
